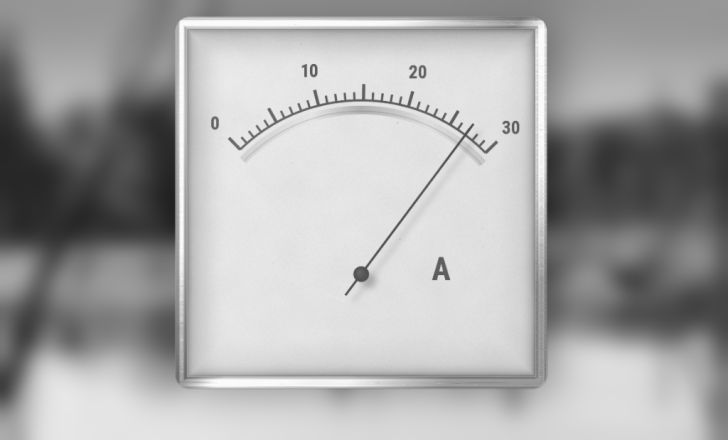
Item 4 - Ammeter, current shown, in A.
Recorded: 27 A
